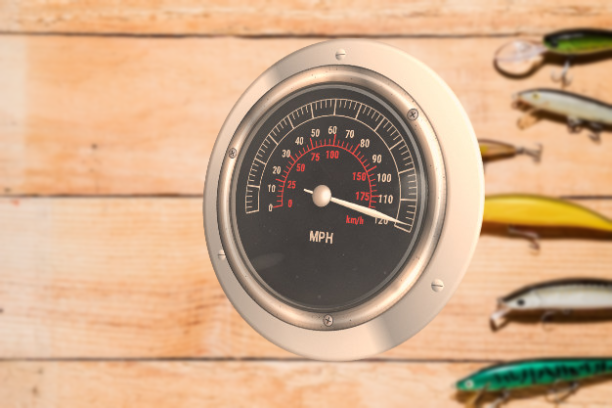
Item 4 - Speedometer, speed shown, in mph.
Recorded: 118 mph
